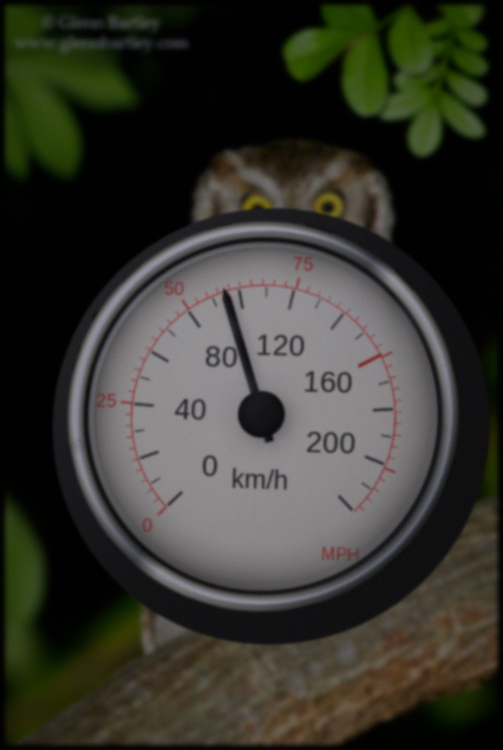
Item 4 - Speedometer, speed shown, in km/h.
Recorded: 95 km/h
